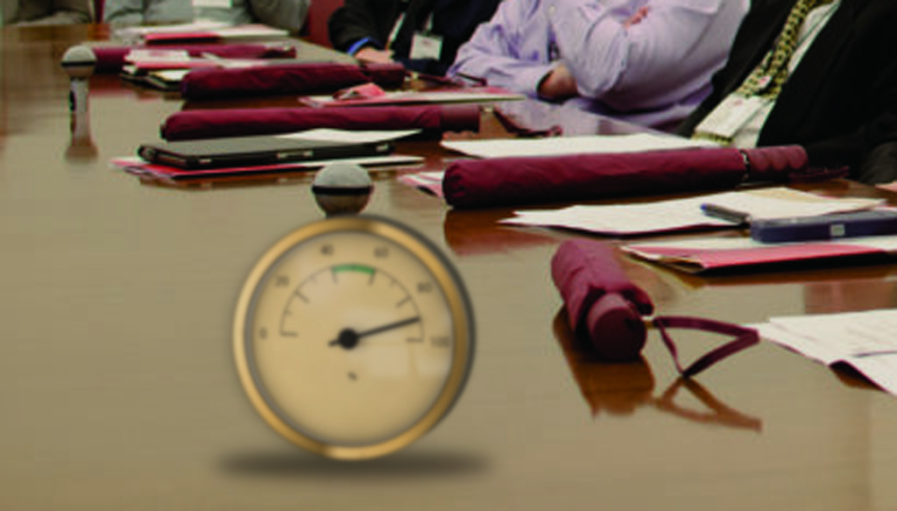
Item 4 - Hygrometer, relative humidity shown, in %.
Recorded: 90 %
